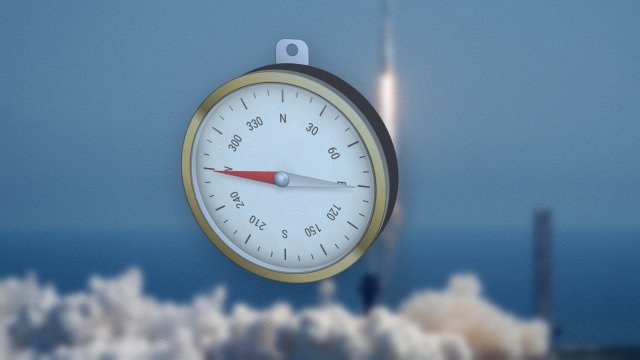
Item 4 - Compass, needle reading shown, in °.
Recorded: 270 °
